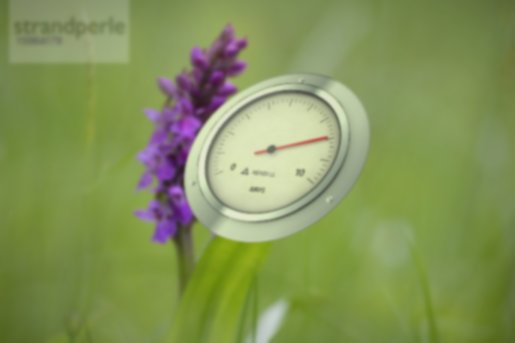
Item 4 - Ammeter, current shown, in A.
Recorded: 8 A
